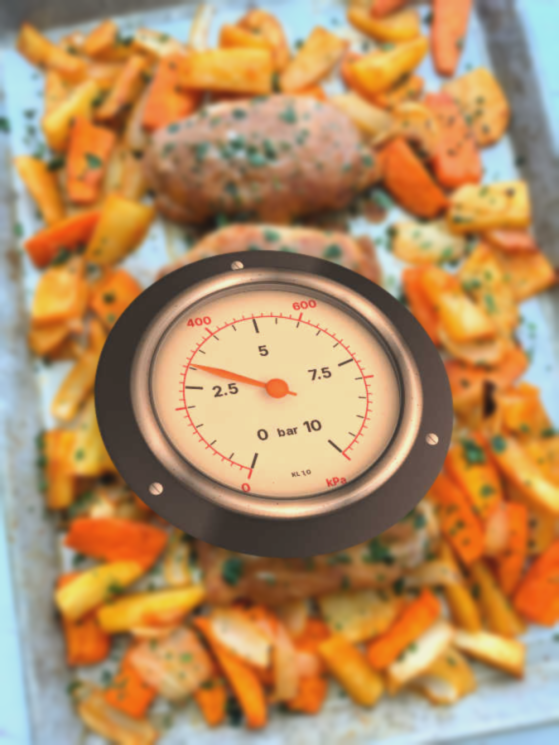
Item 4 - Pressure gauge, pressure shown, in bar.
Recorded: 3 bar
